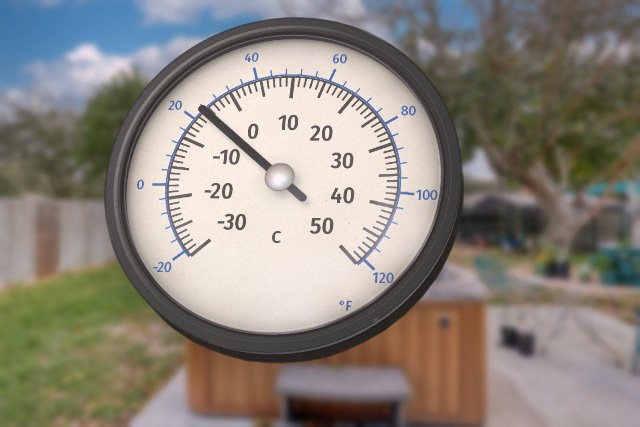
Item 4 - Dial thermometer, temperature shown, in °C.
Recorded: -5 °C
